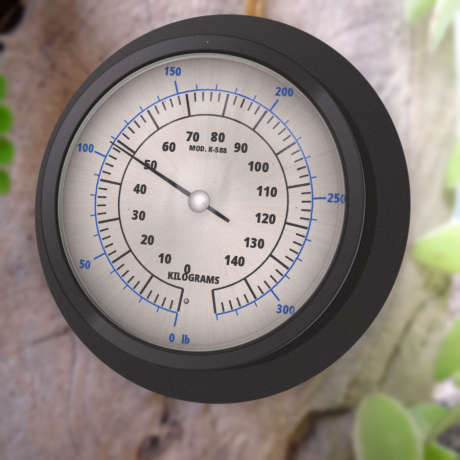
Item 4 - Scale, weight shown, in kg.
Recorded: 49 kg
